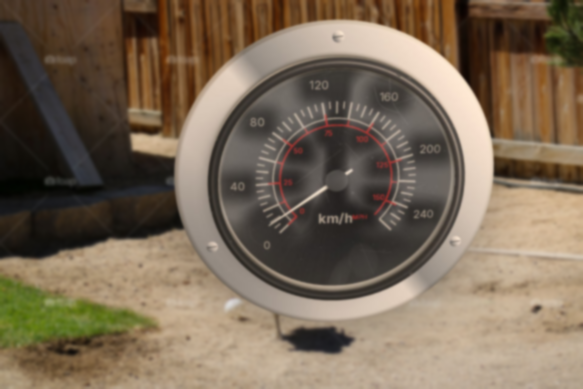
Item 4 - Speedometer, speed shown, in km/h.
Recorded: 10 km/h
